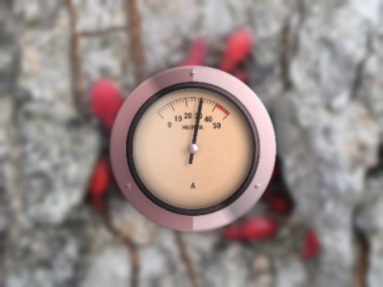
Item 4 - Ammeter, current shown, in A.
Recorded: 30 A
